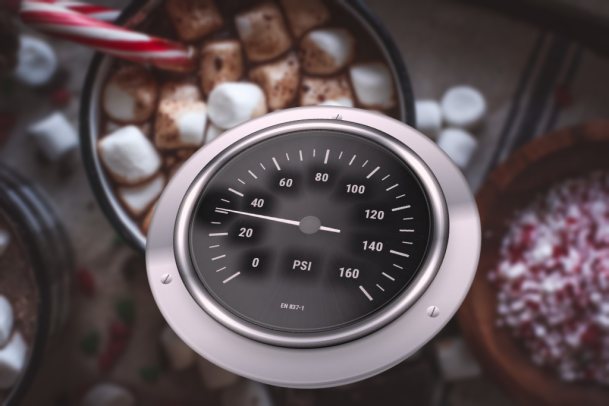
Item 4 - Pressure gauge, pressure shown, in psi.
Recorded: 30 psi
